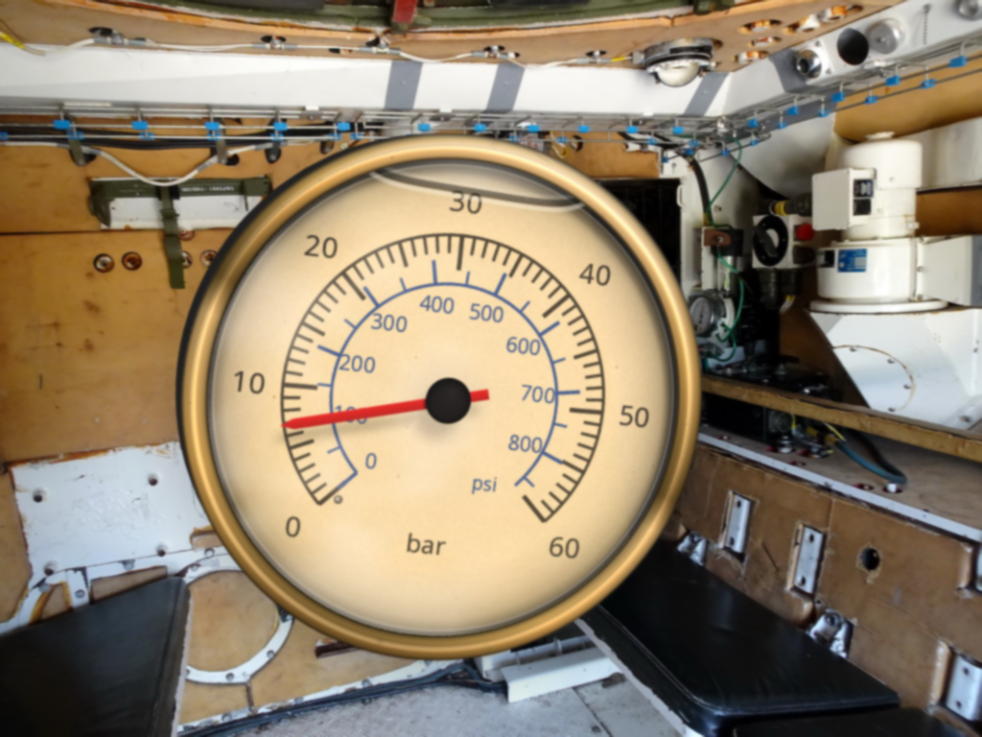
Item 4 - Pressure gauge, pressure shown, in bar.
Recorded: 7 bar
